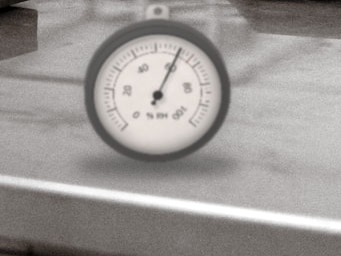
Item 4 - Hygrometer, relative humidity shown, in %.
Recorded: 60 %
